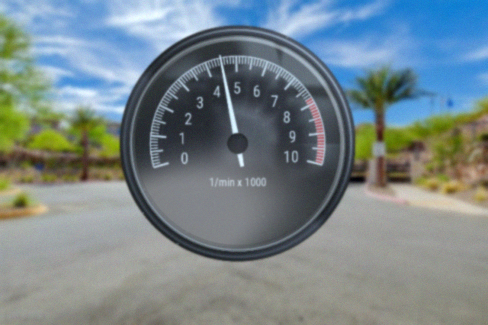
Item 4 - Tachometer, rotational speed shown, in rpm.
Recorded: 4500 rpm
